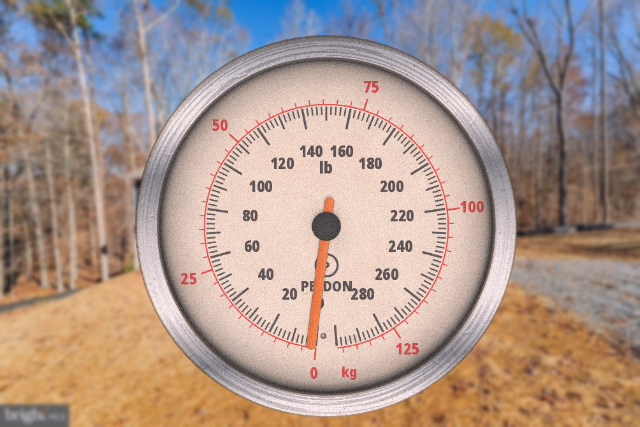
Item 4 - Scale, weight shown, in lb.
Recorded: 2 lb
